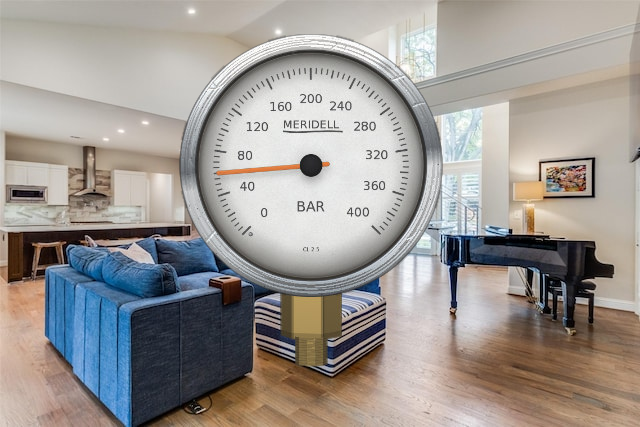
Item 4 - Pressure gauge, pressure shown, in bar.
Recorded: 60 bar
